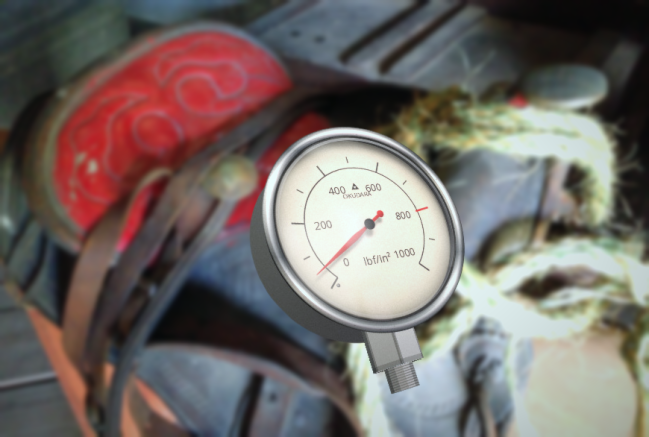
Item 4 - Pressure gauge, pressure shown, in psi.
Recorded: 50 psi
